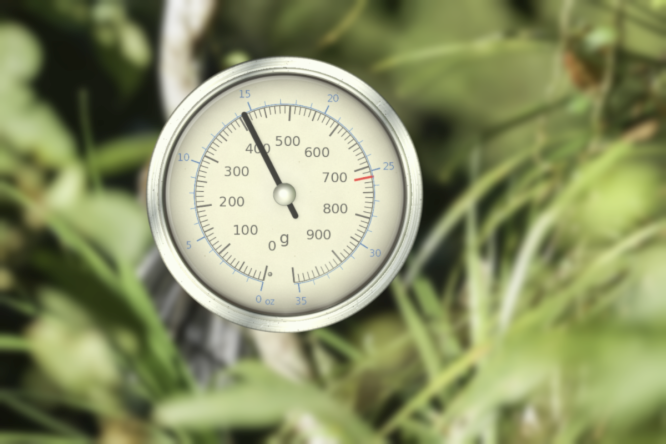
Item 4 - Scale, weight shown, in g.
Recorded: 410 g
